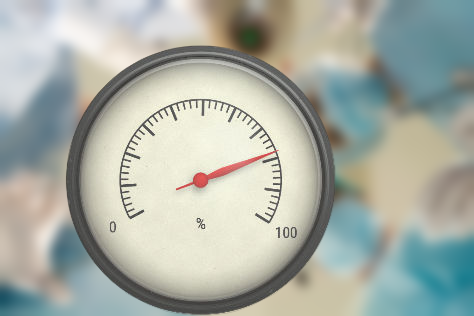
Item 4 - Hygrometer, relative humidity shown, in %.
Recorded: 78 %
